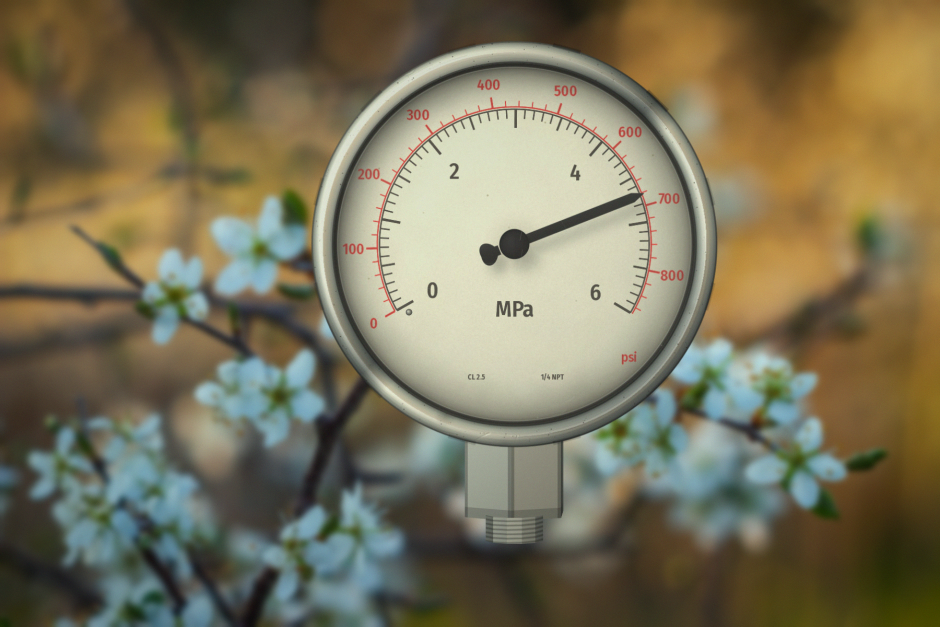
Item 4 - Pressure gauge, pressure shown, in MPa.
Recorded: 4.7 MPa
